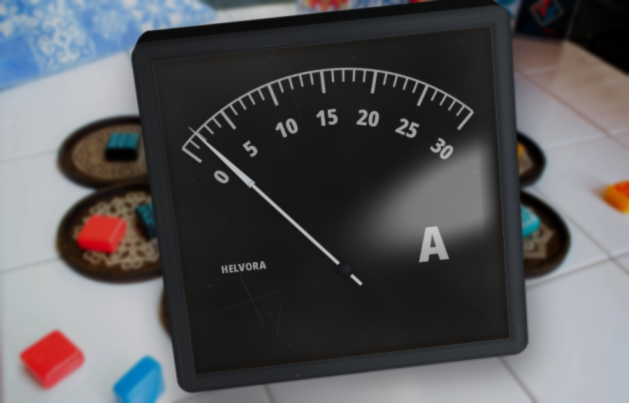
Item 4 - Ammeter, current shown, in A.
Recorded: 2 A
